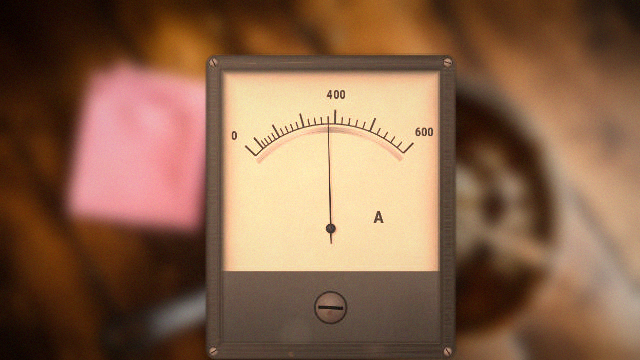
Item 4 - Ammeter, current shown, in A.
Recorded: 380 A
